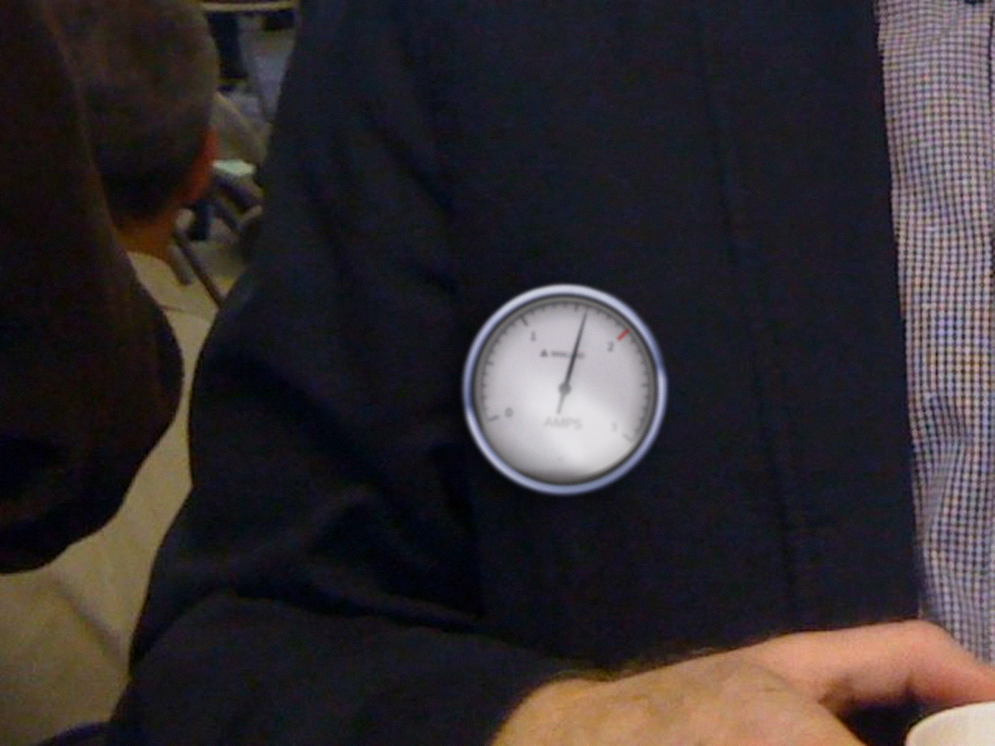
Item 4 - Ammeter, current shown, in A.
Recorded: 1.6 A
